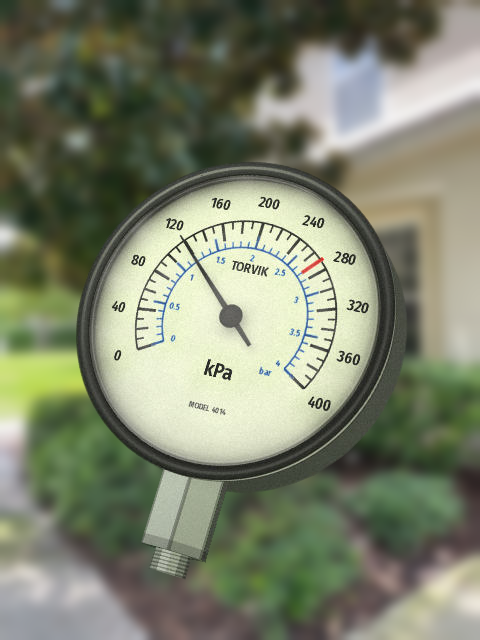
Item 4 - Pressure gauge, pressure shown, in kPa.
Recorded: 120 kPa
